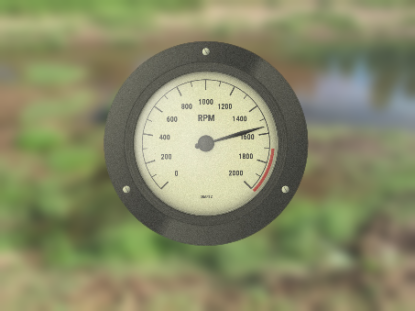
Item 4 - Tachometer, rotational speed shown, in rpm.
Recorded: 1550 rpm
